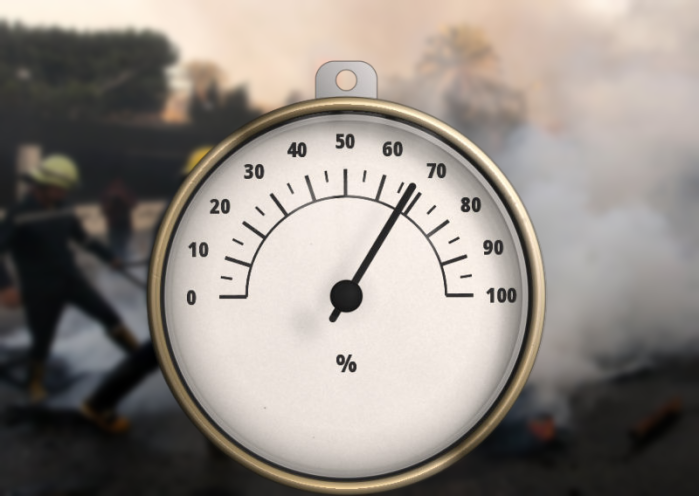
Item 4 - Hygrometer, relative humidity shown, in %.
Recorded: 67.5 %
